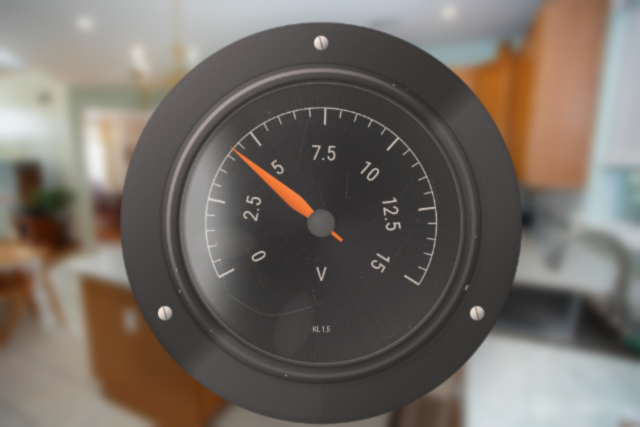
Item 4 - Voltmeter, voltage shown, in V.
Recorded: 4.25 V
